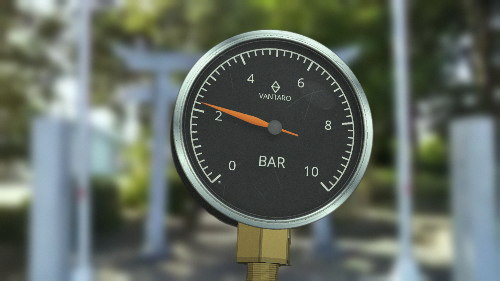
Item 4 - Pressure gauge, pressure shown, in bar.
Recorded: 2.2 bar
